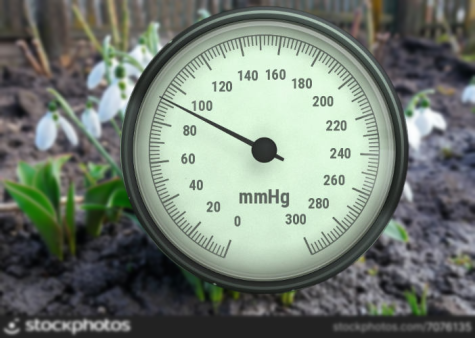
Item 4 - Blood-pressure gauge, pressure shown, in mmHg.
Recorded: 92 mmHg
